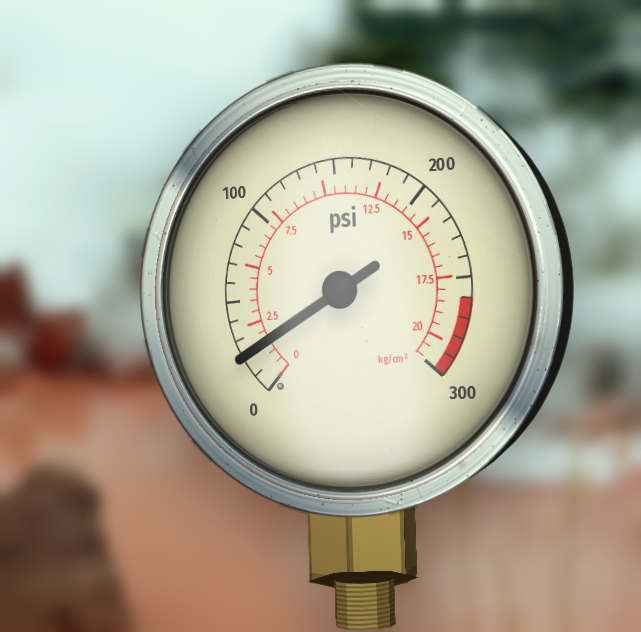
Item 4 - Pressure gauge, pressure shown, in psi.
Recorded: 20 psi
